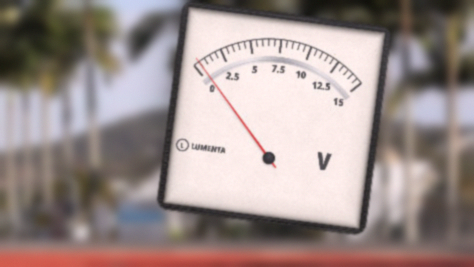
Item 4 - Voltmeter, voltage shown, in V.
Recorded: 0.5 V
